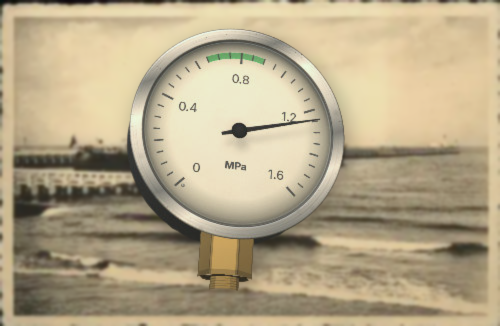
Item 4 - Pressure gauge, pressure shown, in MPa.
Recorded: 1.25 MPa
